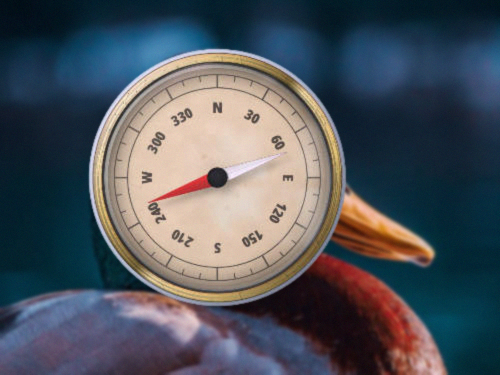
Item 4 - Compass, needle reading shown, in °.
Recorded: 250 °
